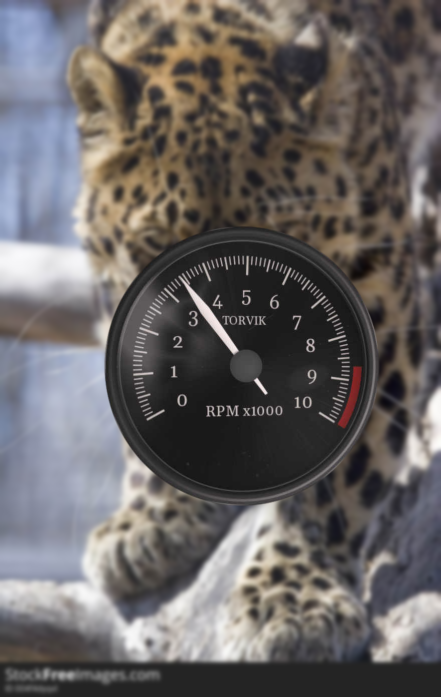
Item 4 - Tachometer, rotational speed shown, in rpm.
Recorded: 3400 rpm
